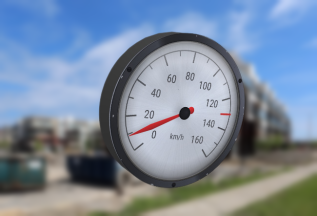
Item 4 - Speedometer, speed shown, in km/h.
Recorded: 10 km/h
